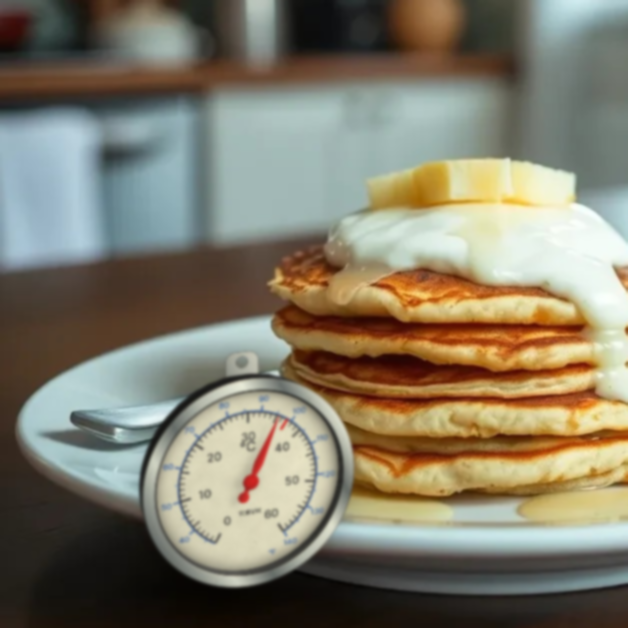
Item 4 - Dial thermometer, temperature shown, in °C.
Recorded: 35 °C
